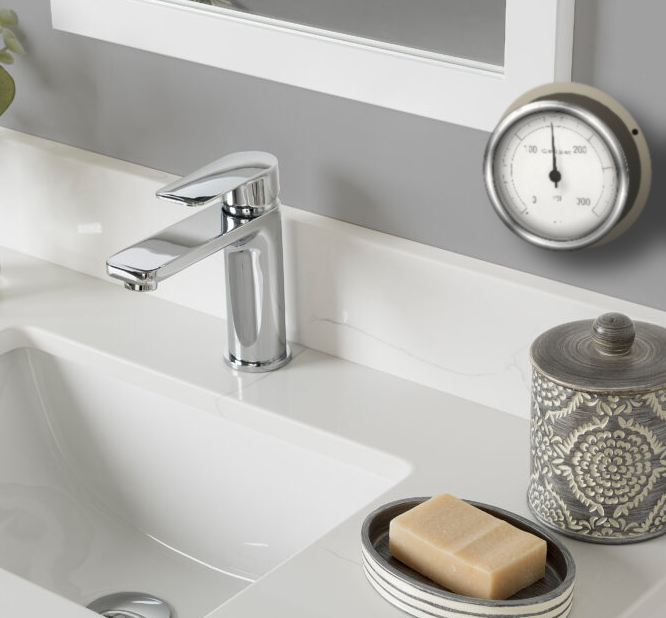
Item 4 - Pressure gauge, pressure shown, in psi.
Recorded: 150 psi
